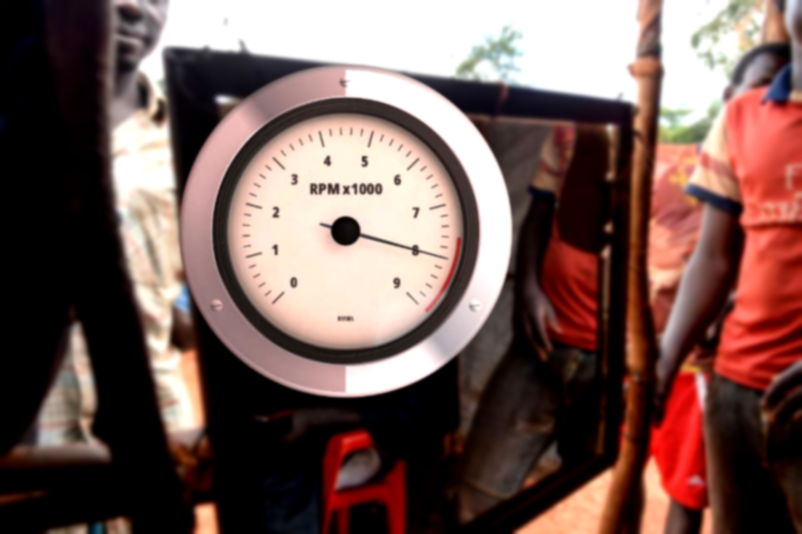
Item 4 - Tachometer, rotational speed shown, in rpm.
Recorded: 8000 rpm
